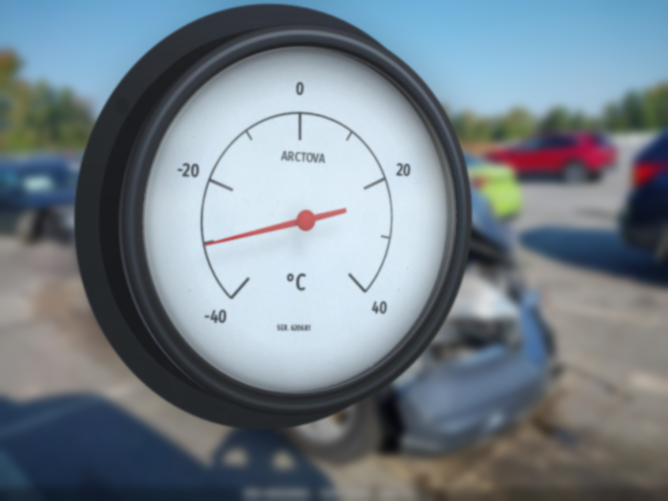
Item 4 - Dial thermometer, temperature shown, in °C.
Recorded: -30 °C
